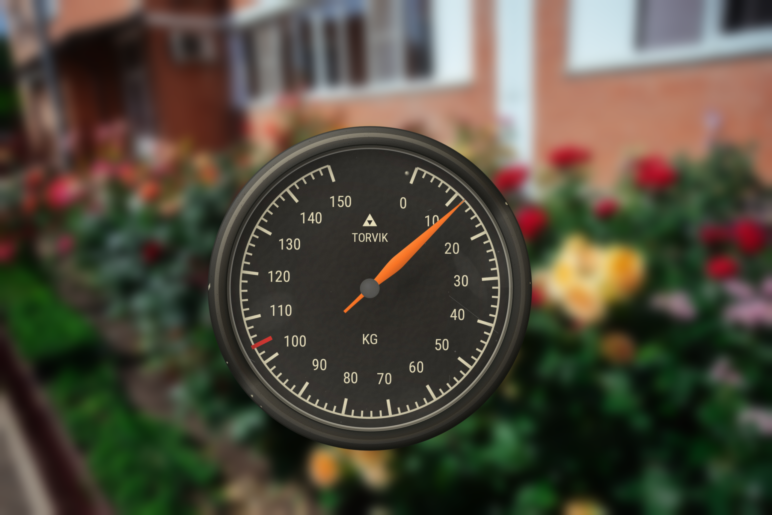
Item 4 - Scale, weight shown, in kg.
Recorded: 12 kg
